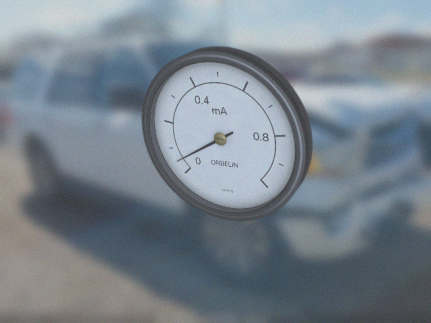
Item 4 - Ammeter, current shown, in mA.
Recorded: 0.05 mA
